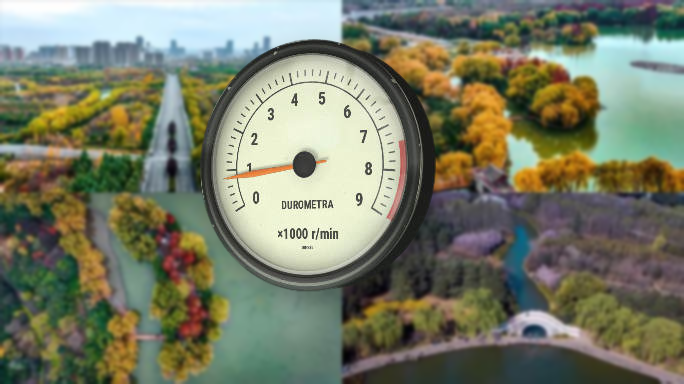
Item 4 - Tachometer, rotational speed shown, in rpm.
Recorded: 800 rpm
